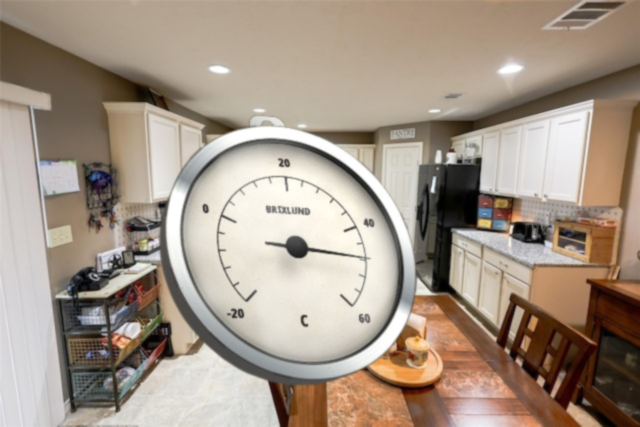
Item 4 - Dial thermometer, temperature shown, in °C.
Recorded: 48 °C
